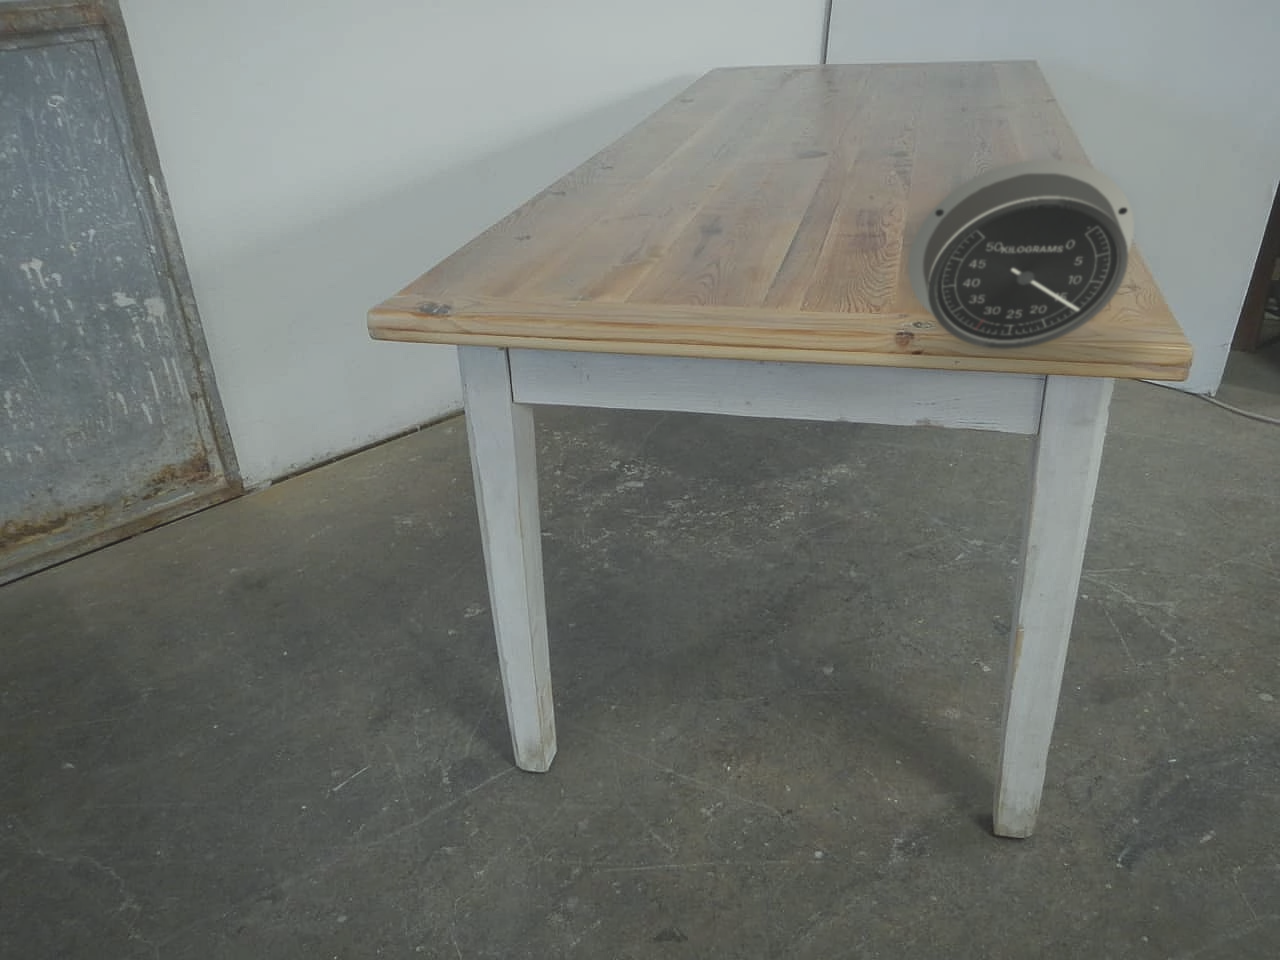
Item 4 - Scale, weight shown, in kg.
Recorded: 15 kg
